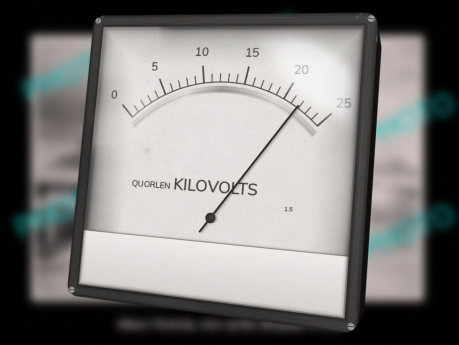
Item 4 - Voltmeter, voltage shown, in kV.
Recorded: 22 kV
